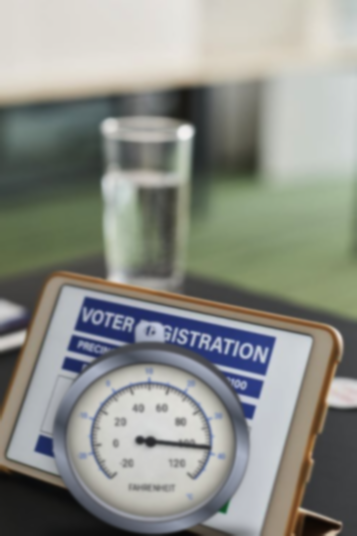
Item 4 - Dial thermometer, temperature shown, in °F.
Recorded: 100 °F
